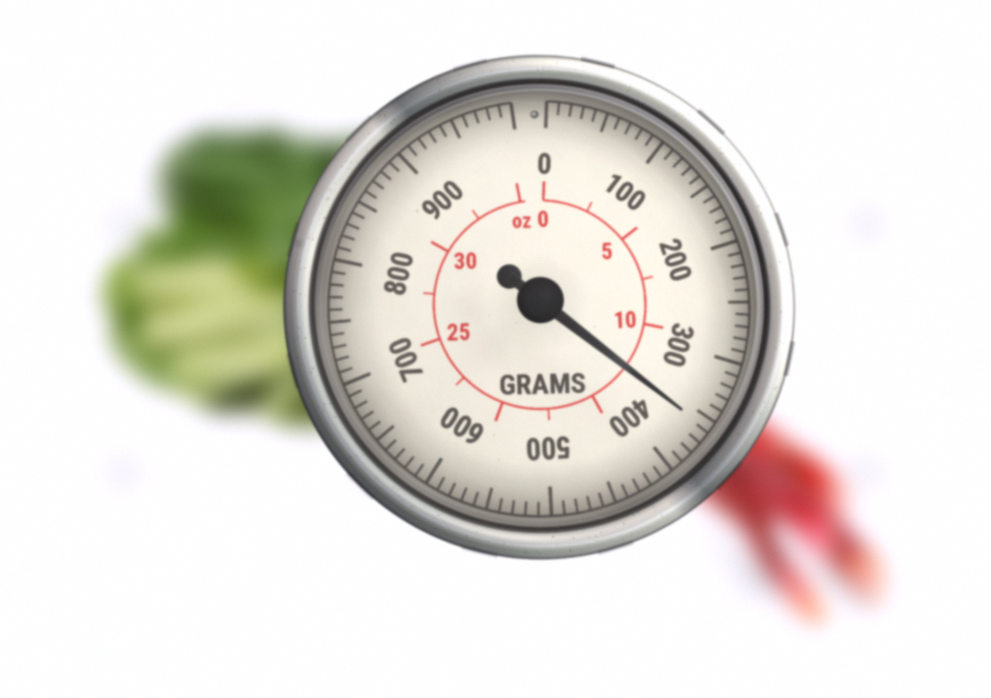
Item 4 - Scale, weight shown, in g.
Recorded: 360 g
